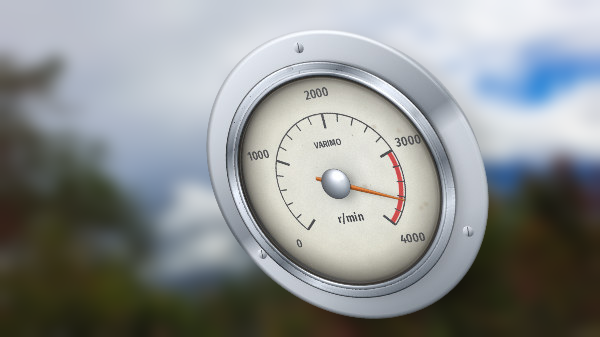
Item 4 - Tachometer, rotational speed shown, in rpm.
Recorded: 3600 rpm
